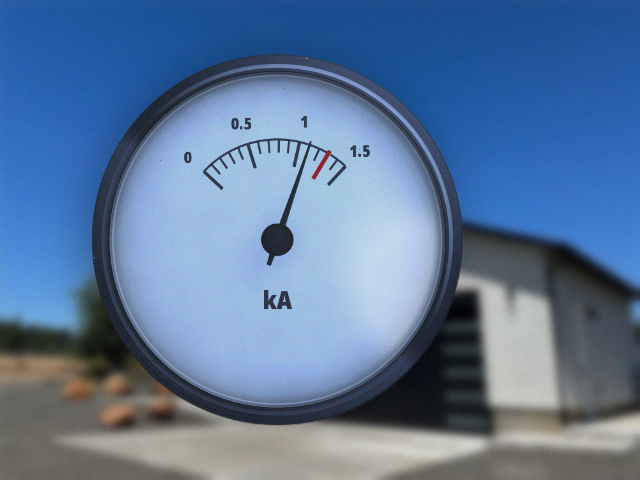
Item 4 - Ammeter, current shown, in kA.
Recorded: 1.1 kA
